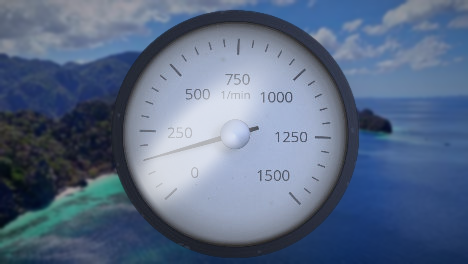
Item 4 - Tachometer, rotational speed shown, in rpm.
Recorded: 150 rpm
